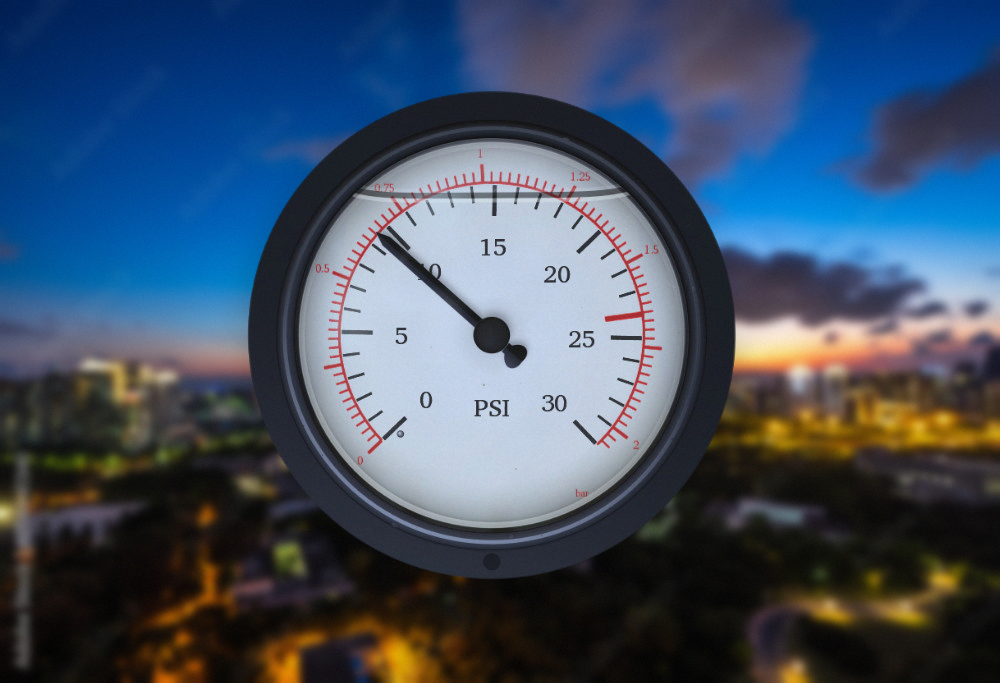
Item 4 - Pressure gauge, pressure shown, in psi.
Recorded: 9.5 psi
